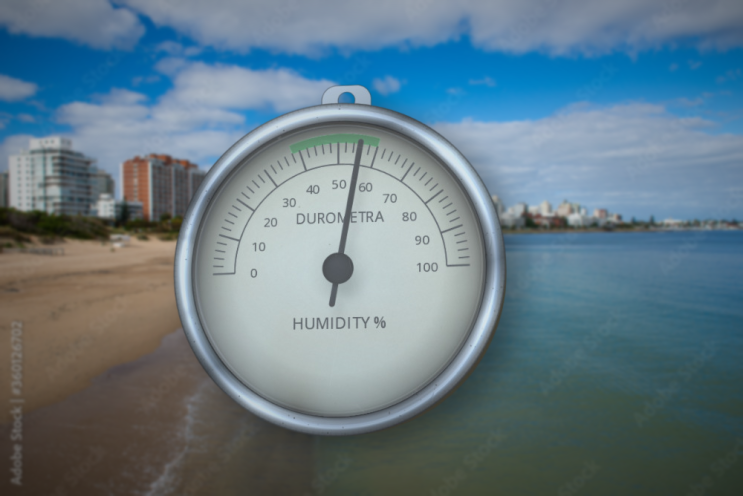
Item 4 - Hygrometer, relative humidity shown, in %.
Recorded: 56 %
